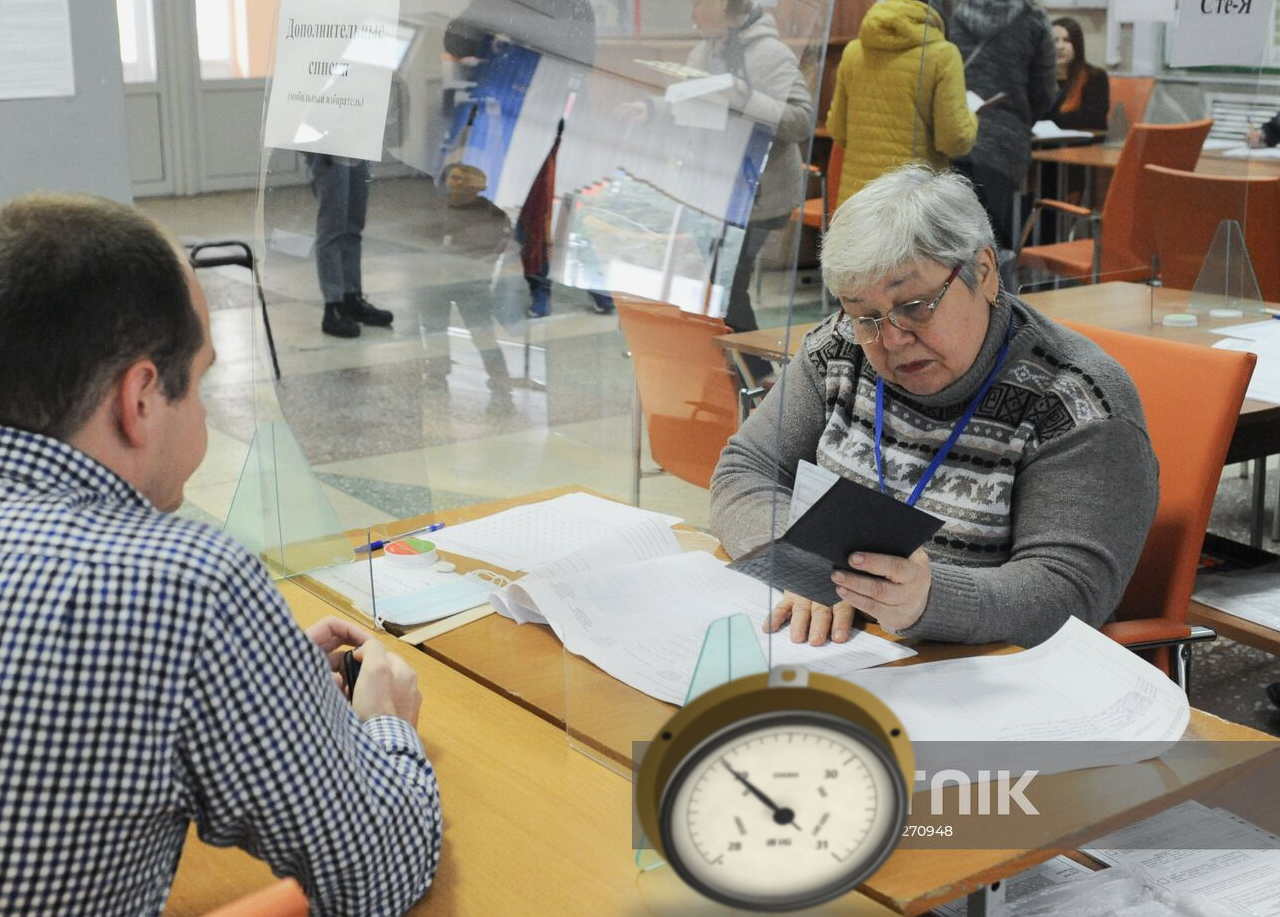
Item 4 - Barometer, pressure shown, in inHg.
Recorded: 29 inHg
